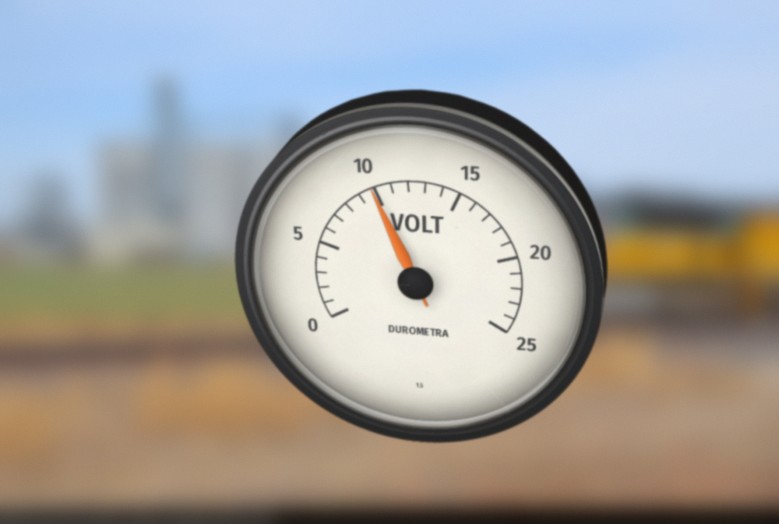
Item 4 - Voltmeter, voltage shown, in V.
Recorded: 10 V
